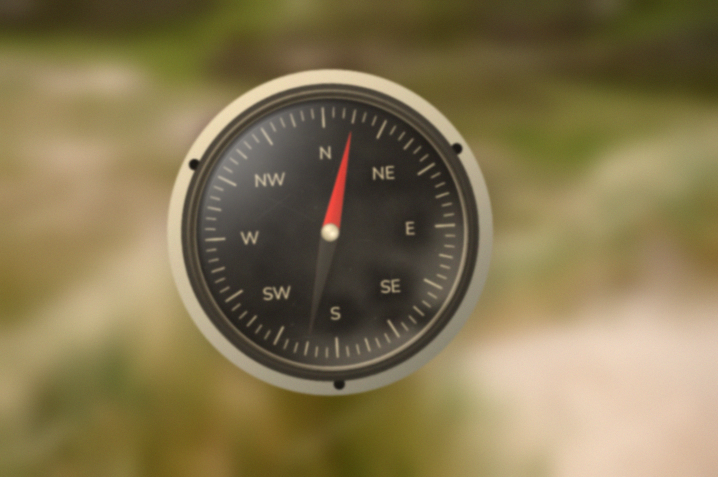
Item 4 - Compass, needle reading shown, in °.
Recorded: 15 °
